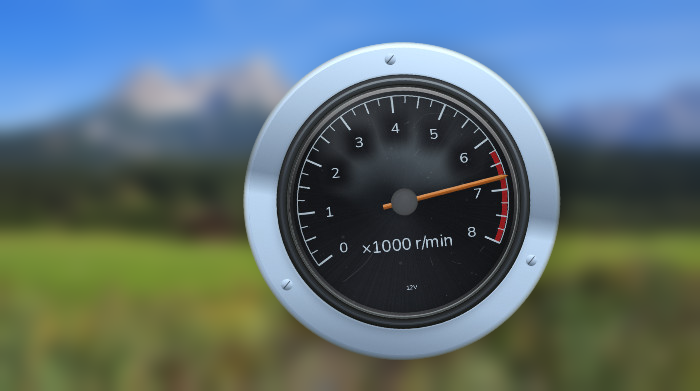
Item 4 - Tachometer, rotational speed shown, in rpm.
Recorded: 6750 rpm
